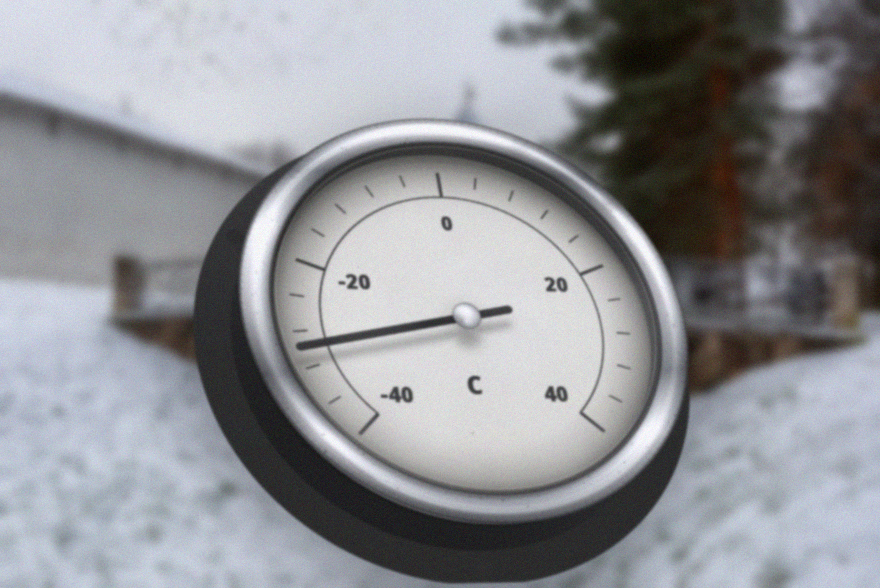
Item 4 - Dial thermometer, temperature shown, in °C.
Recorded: -30 °C
